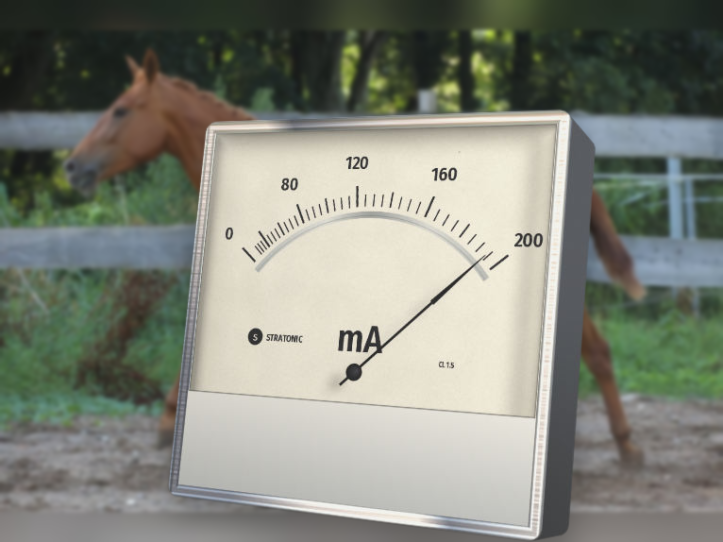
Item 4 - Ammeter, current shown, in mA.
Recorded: 195 mA
